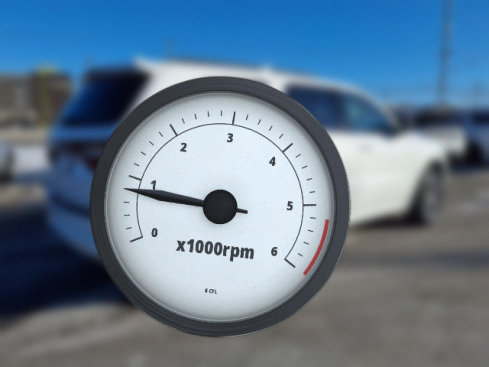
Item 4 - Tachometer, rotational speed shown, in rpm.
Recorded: 800 rpm
